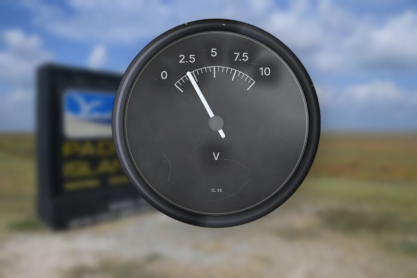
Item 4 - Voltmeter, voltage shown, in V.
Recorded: 2 V
